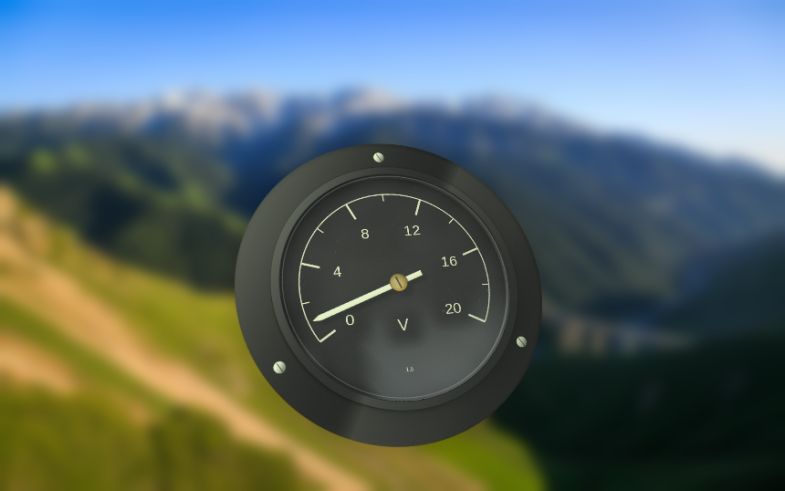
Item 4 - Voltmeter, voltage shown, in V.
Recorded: 1 V
